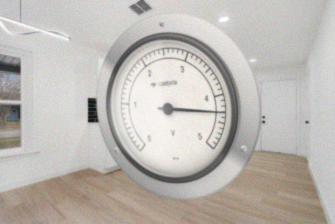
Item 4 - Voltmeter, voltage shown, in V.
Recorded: 4.3 V
